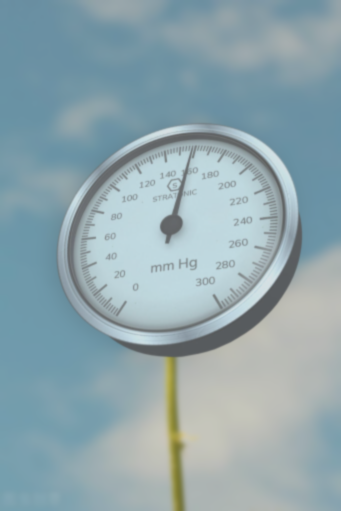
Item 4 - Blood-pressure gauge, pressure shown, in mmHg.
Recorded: 160 mmHg
